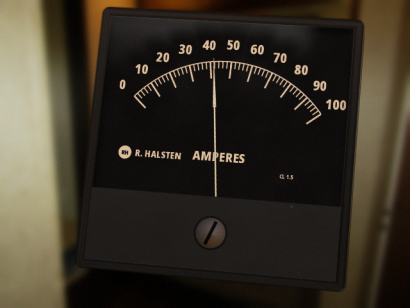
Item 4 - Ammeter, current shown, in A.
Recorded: 42 A
